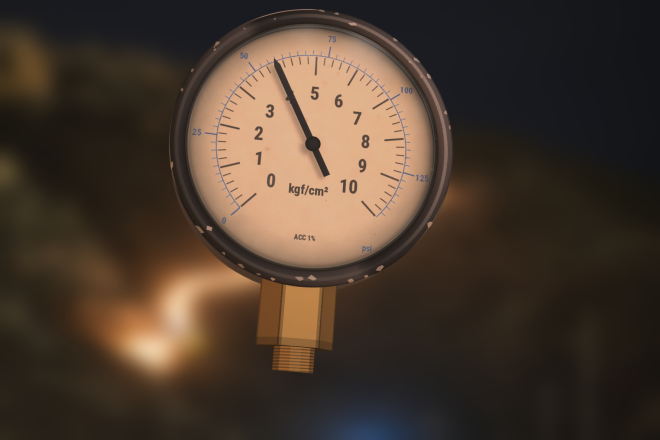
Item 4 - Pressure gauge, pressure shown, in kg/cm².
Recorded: 4 kg/cm²
